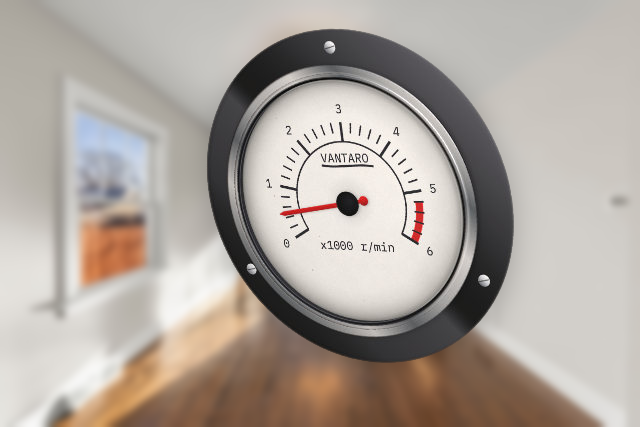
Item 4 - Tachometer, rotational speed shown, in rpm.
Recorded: 500 rpm
